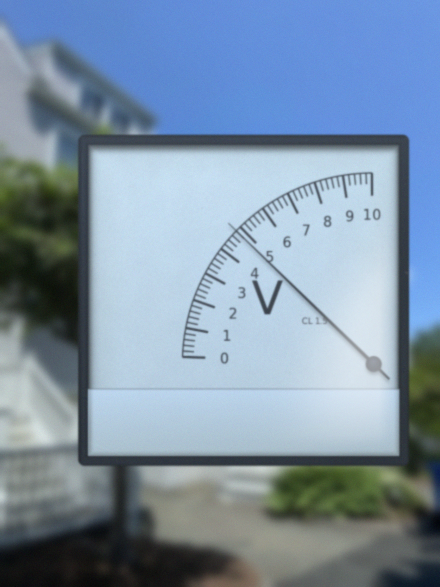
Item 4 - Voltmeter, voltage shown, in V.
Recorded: 4.8 V
